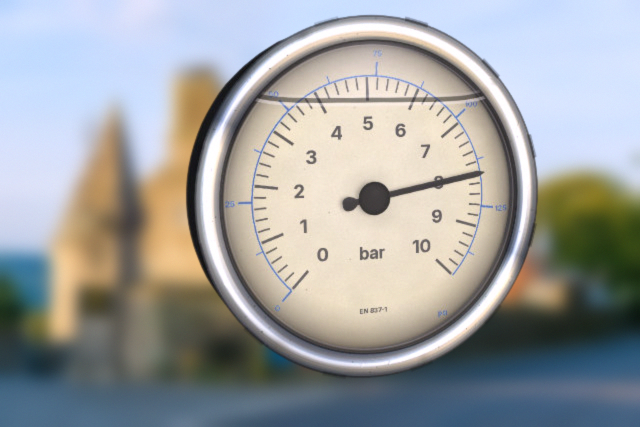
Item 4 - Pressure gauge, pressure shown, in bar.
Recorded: 8 bar
